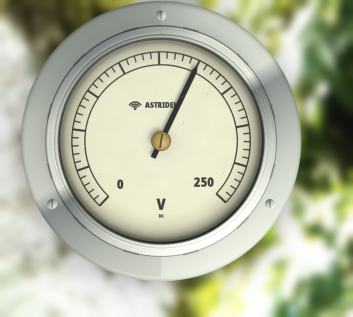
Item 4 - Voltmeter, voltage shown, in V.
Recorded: 150 V
